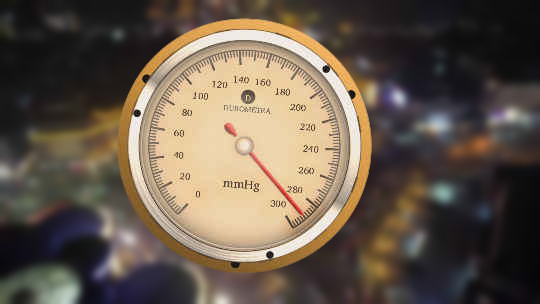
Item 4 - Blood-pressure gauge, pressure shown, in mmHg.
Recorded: 290 mmHg
